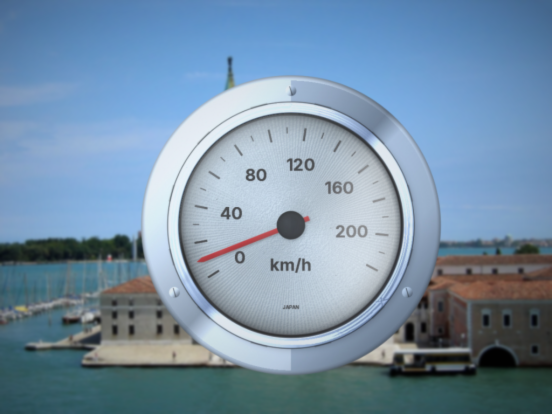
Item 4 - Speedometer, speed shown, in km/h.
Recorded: 10 km/h
